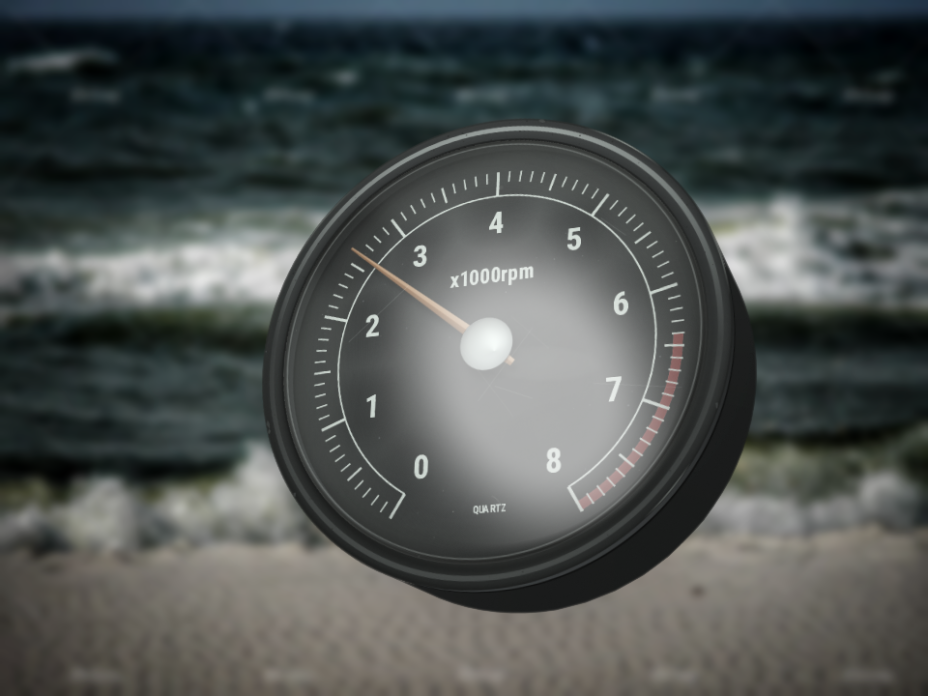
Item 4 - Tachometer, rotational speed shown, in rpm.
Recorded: 2600 rpm
